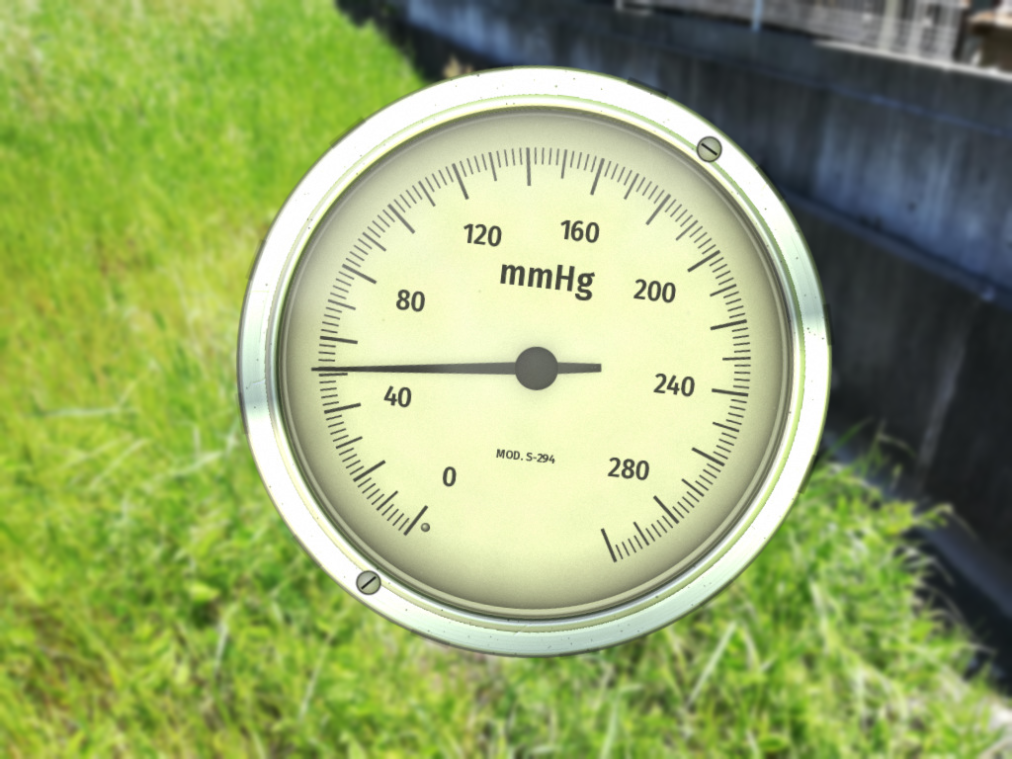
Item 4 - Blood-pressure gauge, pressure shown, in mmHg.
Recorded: 52 mmHg
